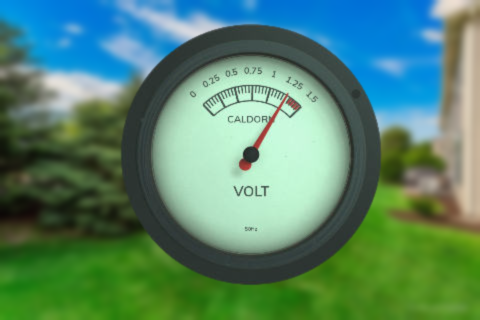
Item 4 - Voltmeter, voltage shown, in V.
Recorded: 1.25 V
